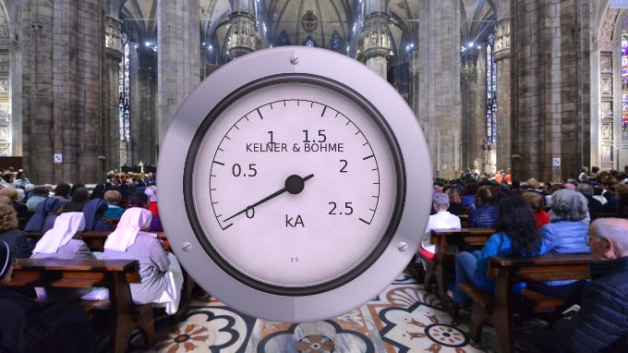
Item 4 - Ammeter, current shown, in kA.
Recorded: 0.05 kA
